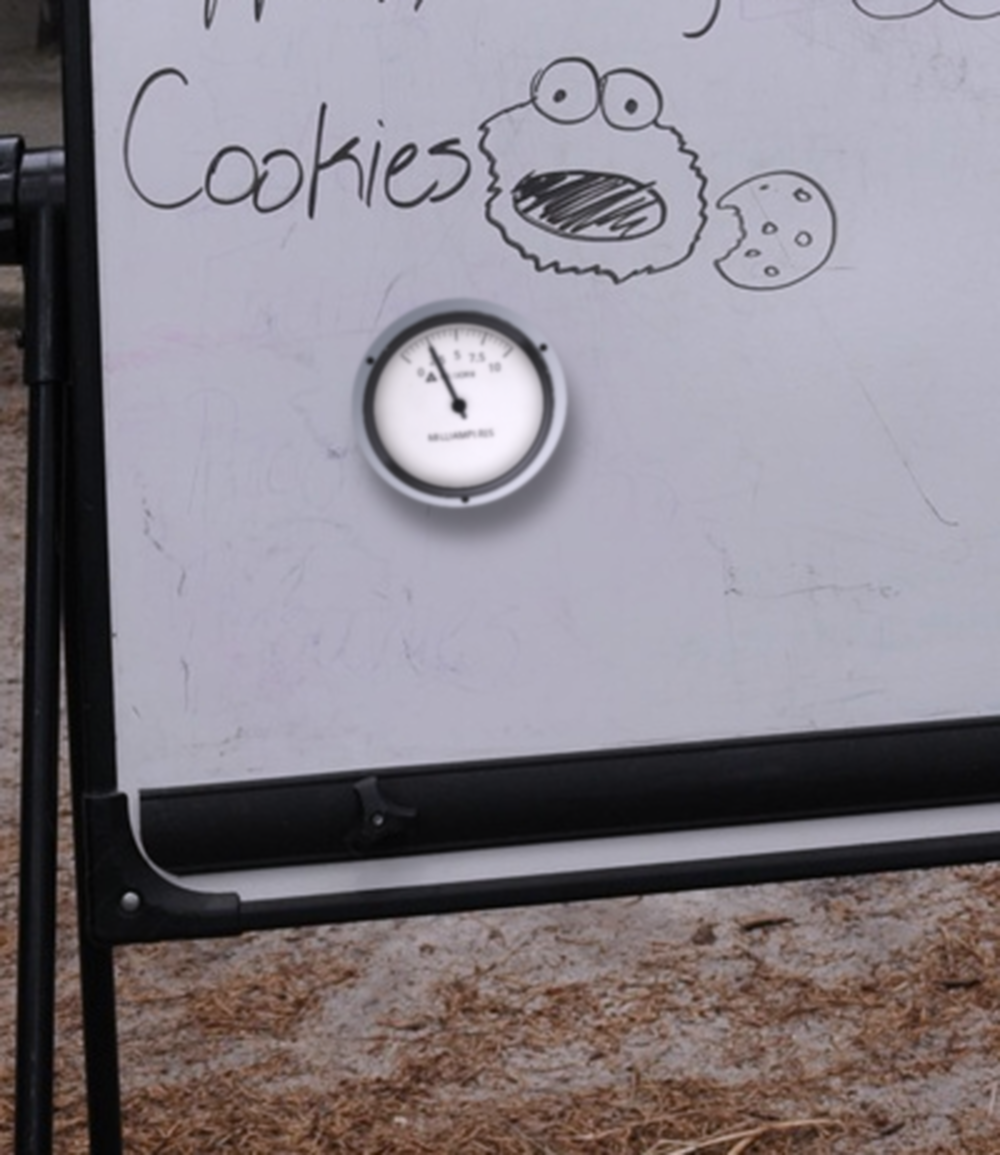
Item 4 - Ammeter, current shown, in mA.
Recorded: 2.5 mA
